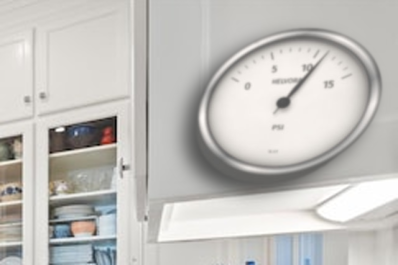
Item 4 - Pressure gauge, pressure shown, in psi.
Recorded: 11 psi
